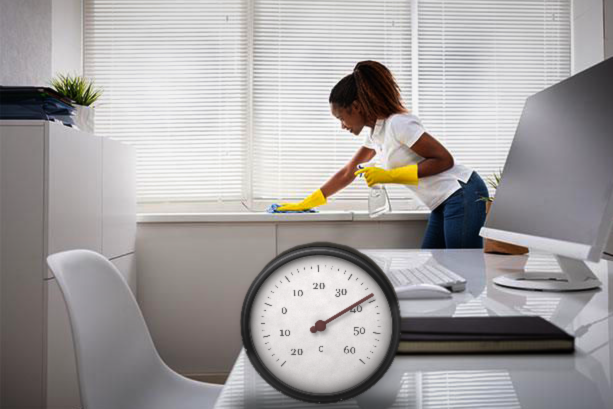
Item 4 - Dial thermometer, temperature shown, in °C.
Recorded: 38 °C
